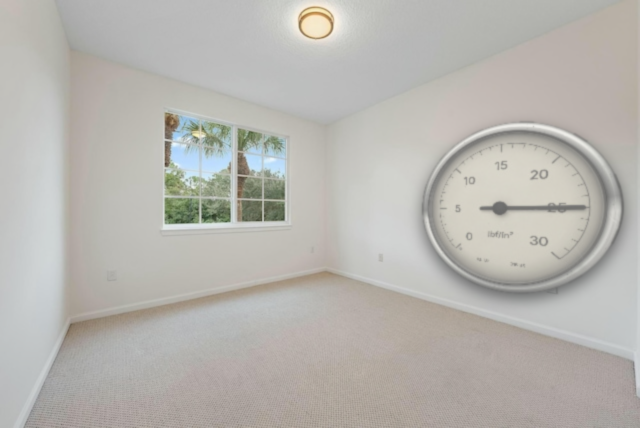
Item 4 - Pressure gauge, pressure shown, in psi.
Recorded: 25 psi
